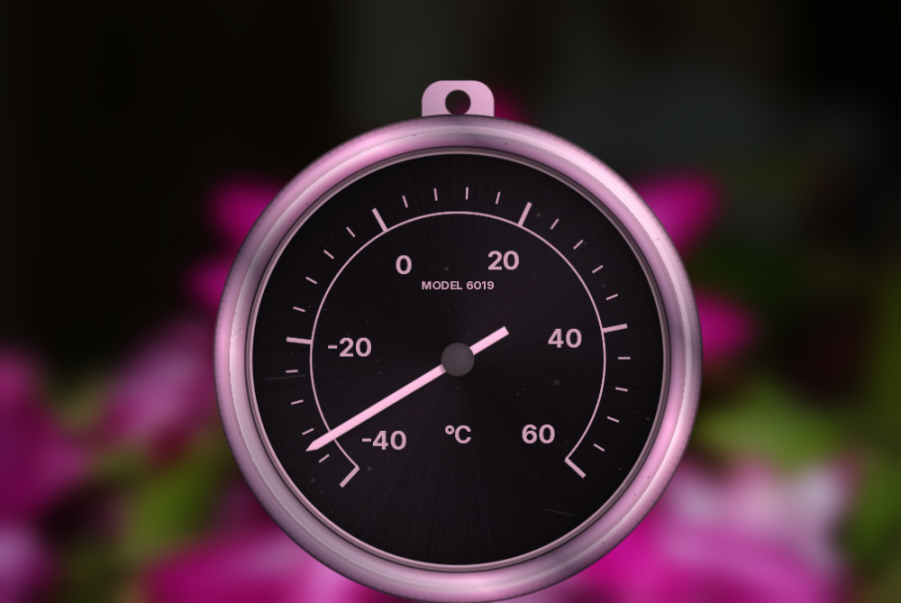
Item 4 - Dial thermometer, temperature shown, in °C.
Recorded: -34 °C
